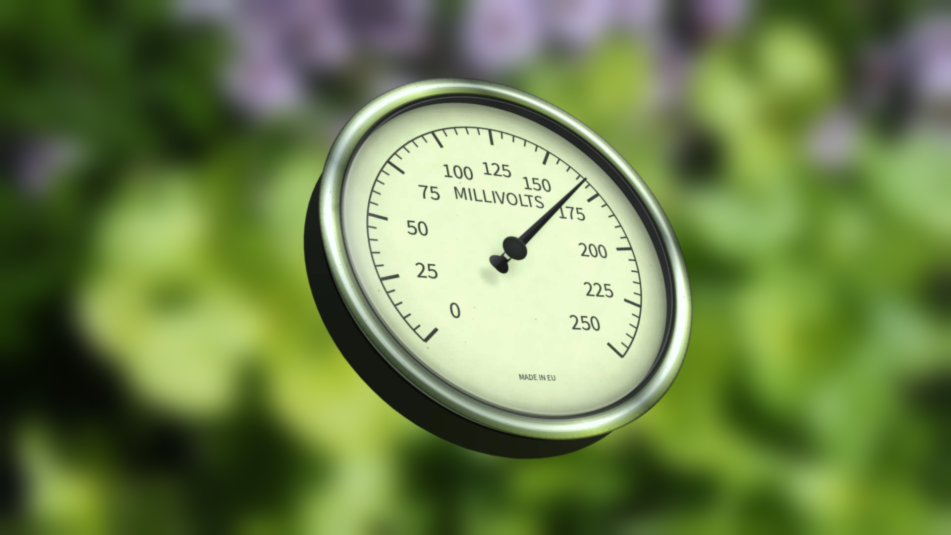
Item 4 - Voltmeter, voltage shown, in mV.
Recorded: 167.5 mV
